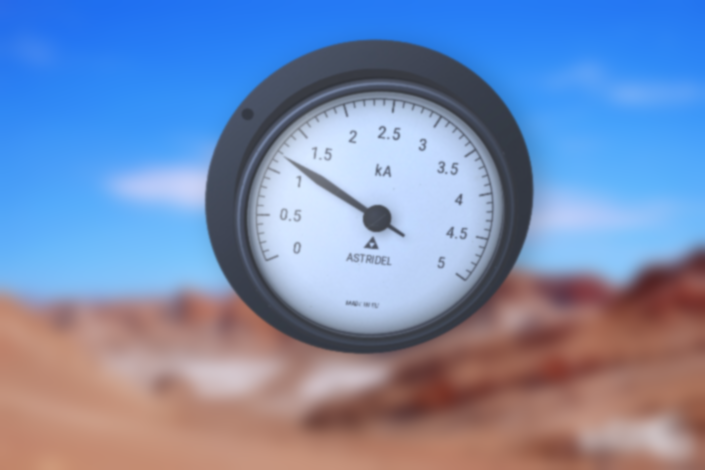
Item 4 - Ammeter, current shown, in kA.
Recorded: 1.2 kA
